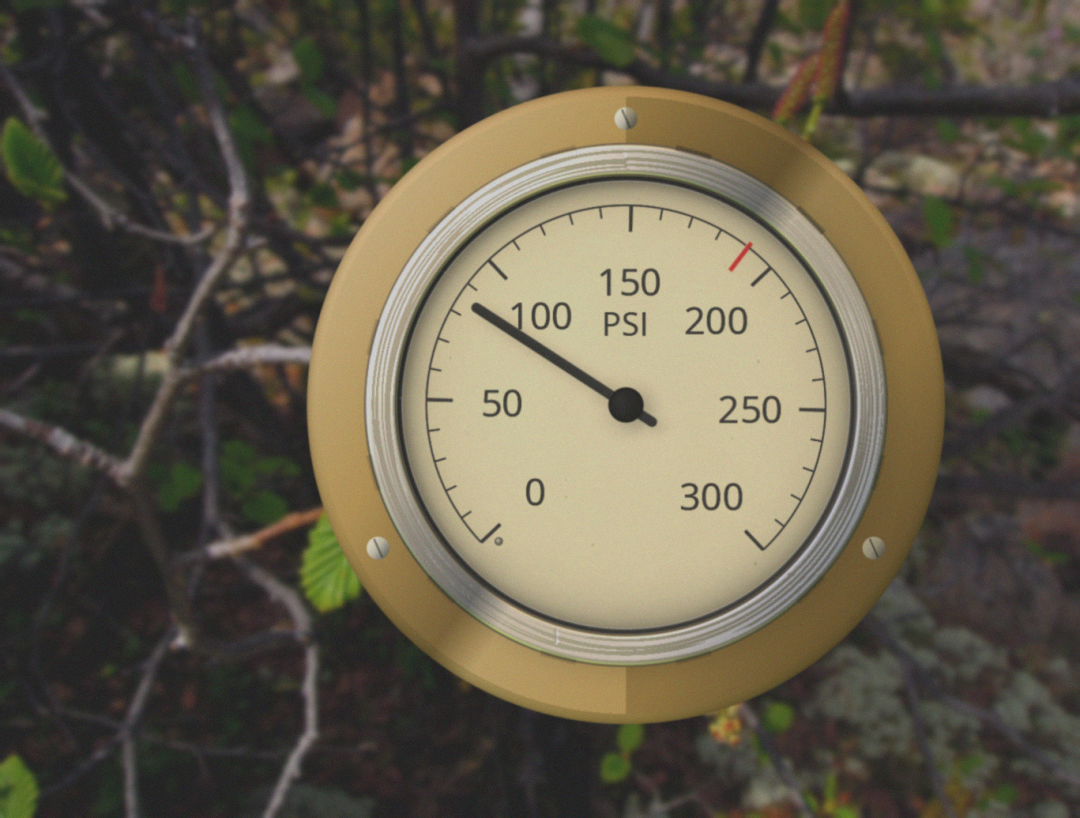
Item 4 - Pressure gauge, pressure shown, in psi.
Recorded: 85 psi
